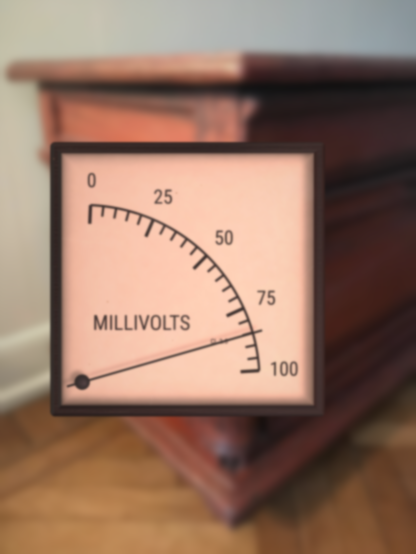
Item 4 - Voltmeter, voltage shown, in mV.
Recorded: 85 mV
